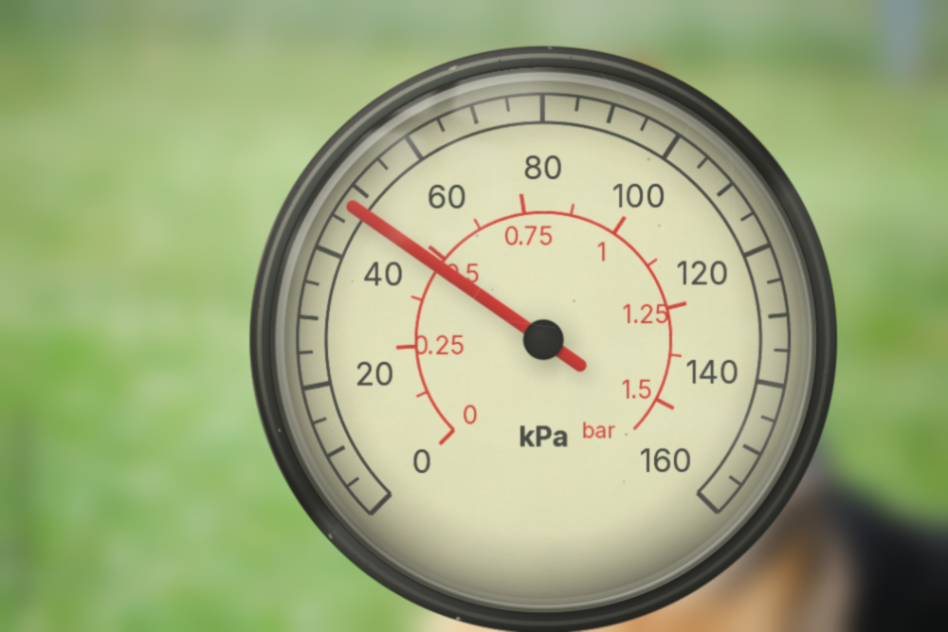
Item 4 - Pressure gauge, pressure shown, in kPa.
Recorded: 47.5 kPa
